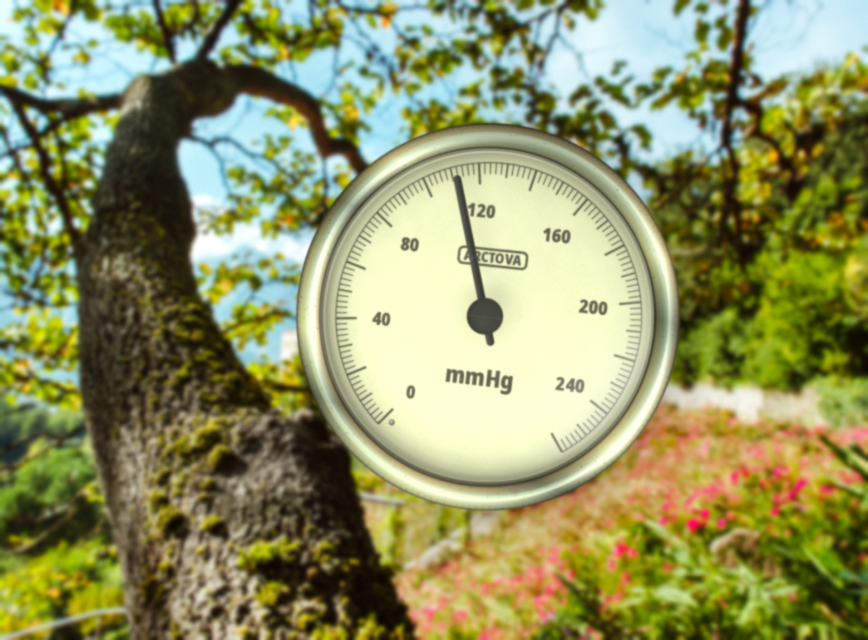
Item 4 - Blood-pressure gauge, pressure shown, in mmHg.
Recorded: 112 mmHg
